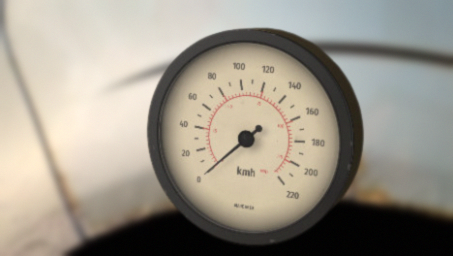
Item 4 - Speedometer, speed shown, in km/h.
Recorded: 0 km/h
